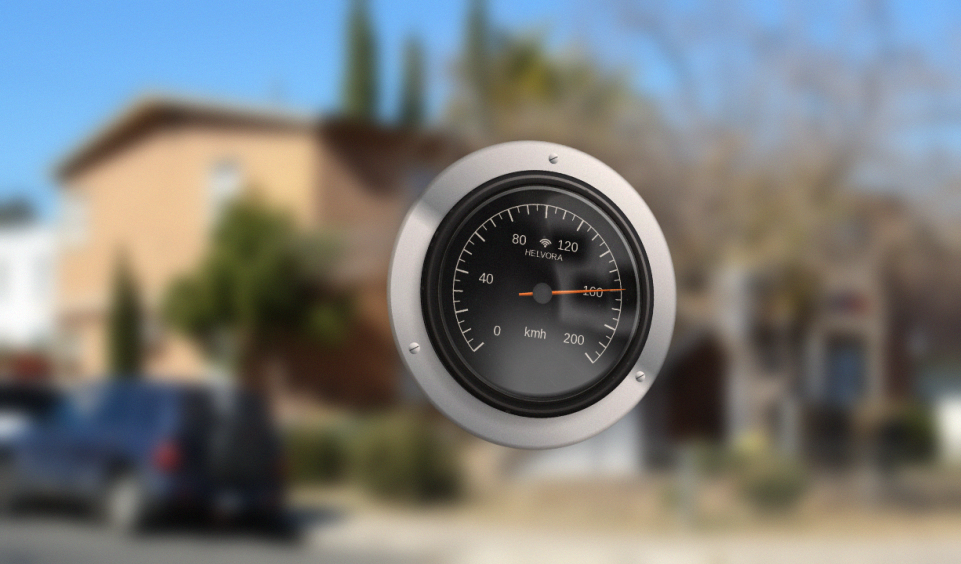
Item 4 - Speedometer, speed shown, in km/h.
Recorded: 160 km/h
